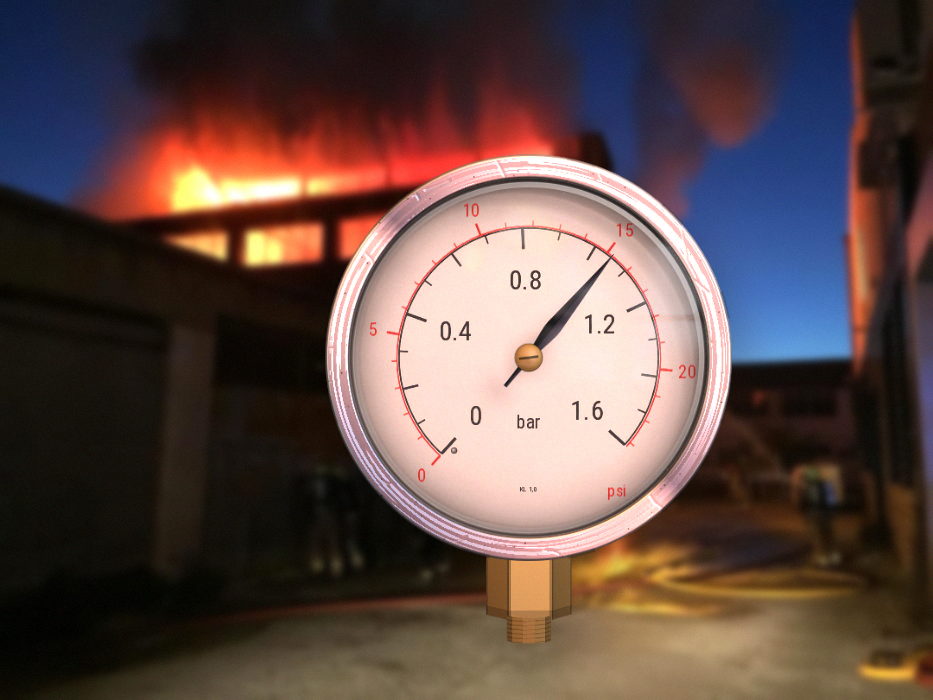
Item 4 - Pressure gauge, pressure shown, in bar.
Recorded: 1.05 bar
